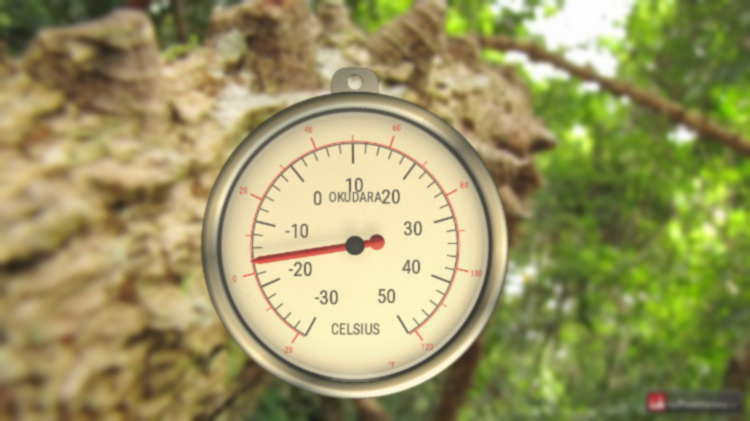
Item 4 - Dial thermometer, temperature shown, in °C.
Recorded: -16 °C
